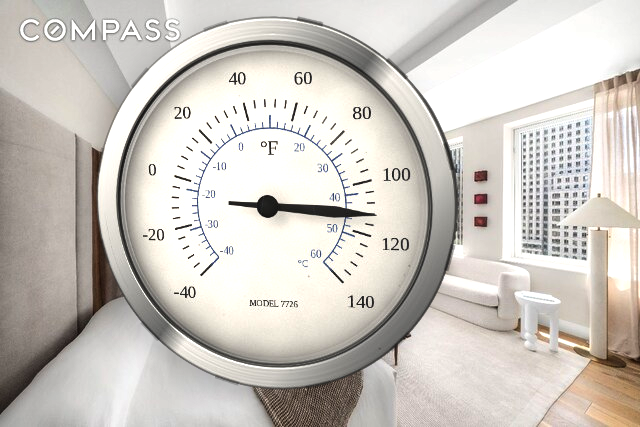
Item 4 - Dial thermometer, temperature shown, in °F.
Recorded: 112 °F
